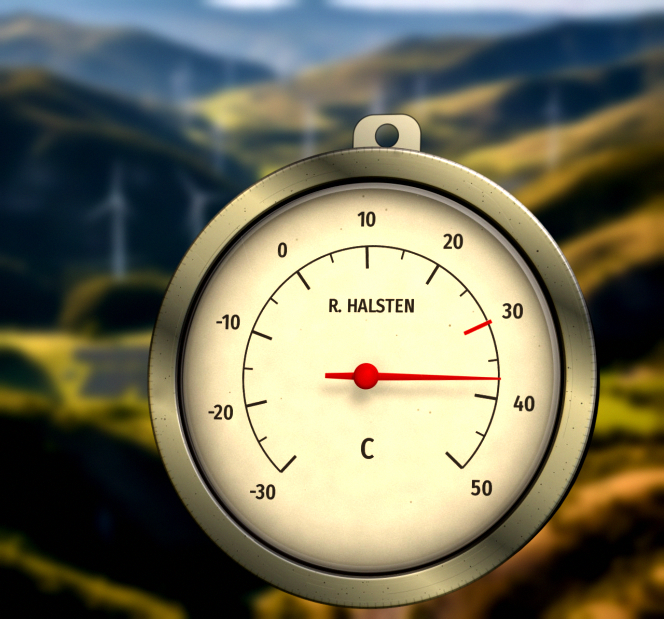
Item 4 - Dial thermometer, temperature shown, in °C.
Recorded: 37.5 °C
